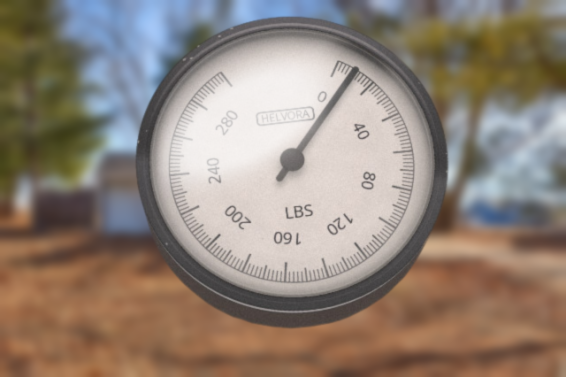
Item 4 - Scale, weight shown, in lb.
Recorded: 10 lb
